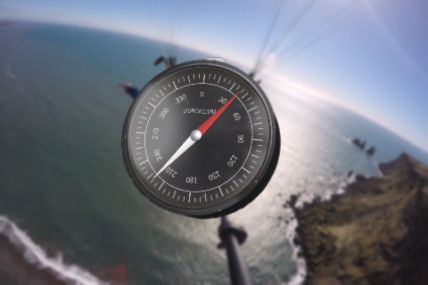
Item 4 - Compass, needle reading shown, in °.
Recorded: 40 °
